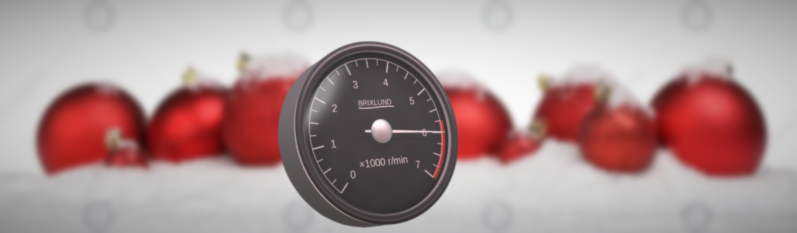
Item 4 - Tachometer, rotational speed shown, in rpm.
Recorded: 6000 rpm
